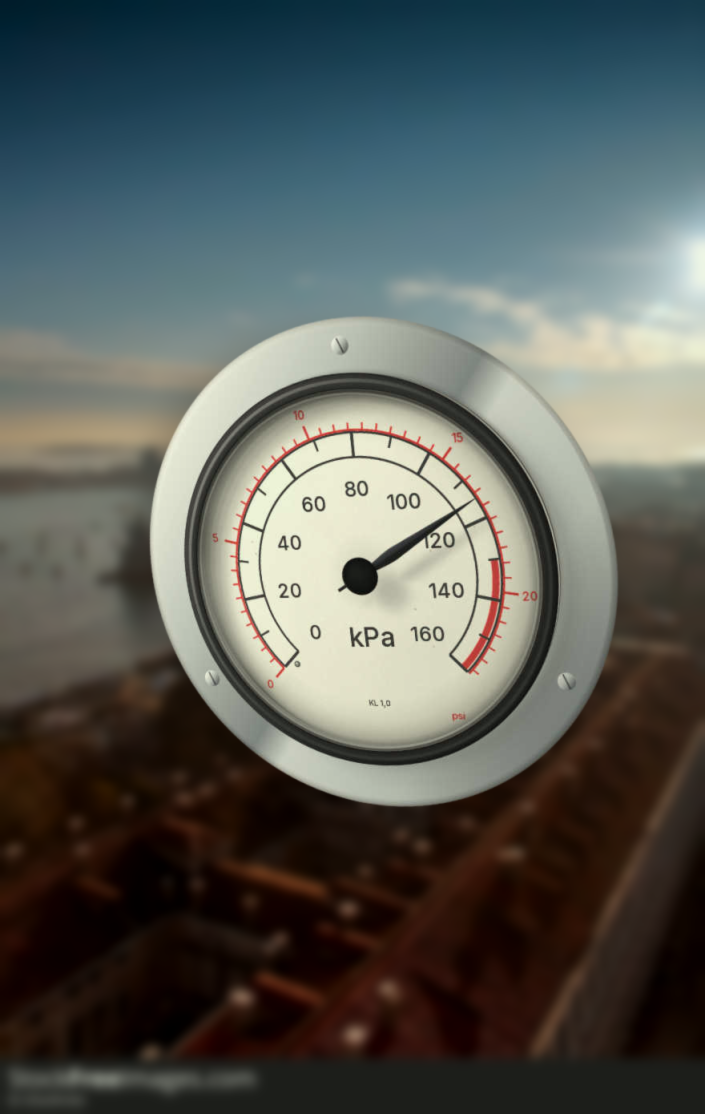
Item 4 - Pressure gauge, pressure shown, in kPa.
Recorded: 115 kPa
